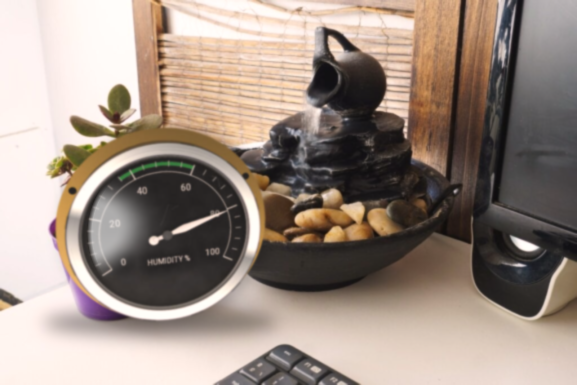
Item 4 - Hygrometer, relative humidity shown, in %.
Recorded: 80 %
